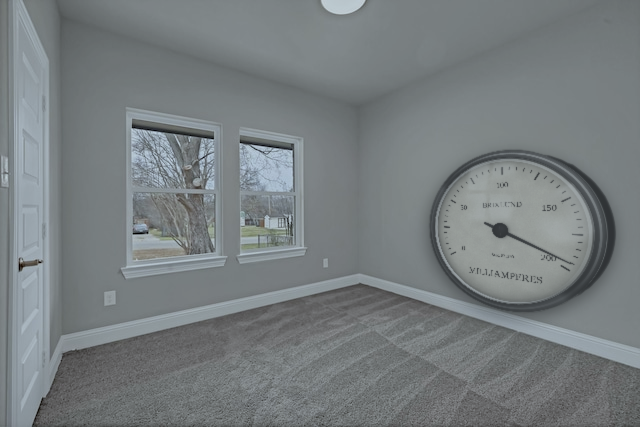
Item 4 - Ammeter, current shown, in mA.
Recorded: 195 mA
